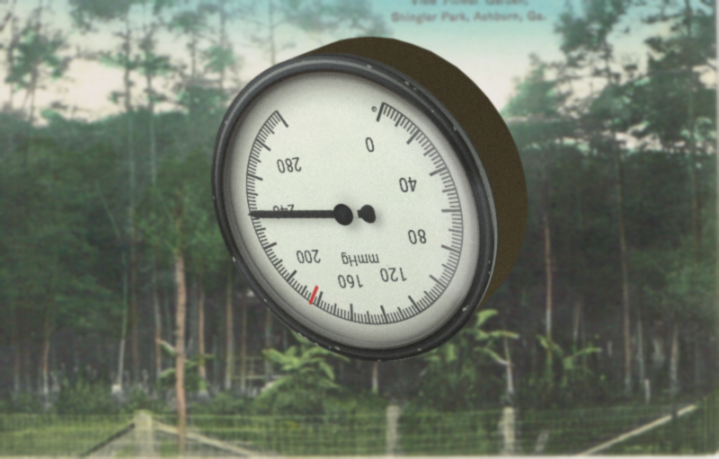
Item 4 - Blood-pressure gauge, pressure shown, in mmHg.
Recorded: 240 mmHg
